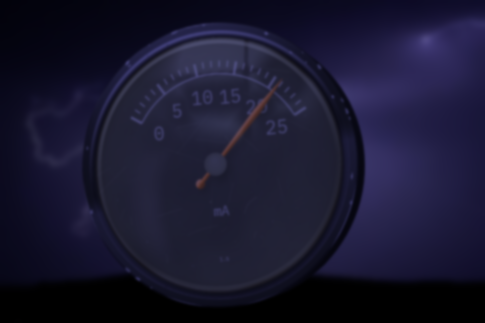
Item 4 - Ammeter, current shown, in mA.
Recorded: 21 mA
